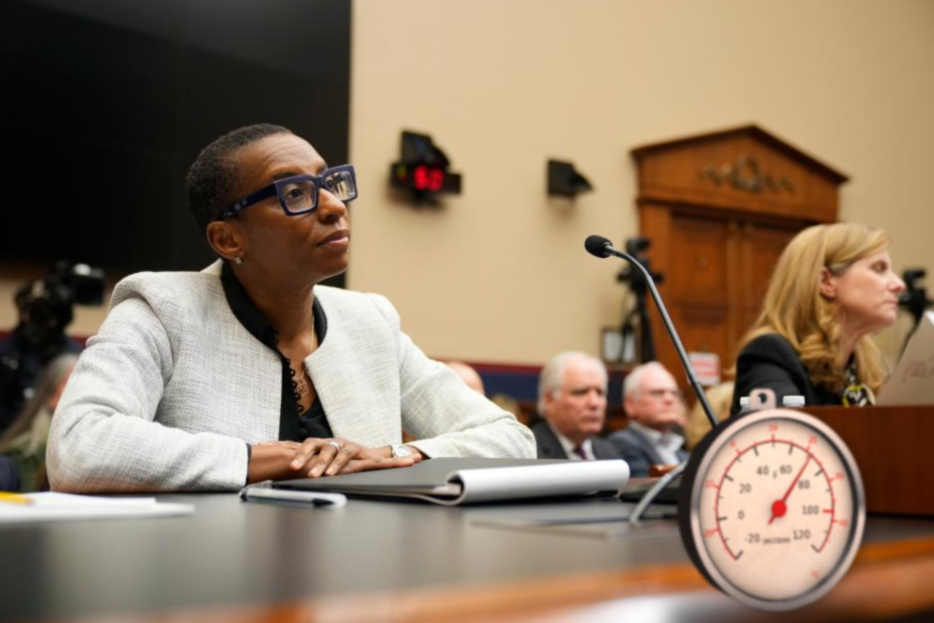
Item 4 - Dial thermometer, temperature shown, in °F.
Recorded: 70 °F
